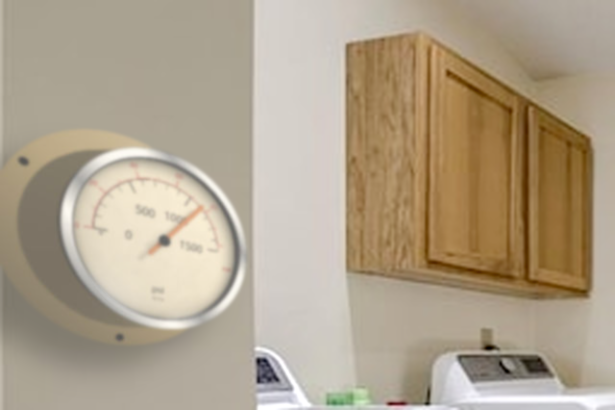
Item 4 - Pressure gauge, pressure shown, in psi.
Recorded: 1100 psi
